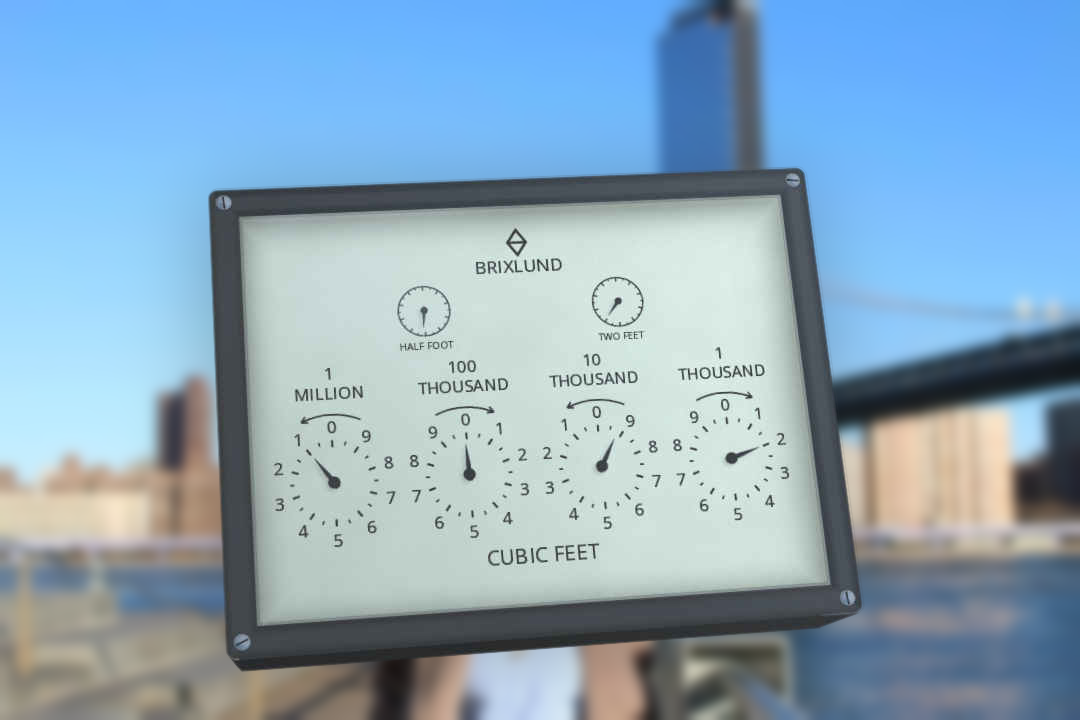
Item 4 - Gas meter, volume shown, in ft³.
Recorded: 99200 ft³
